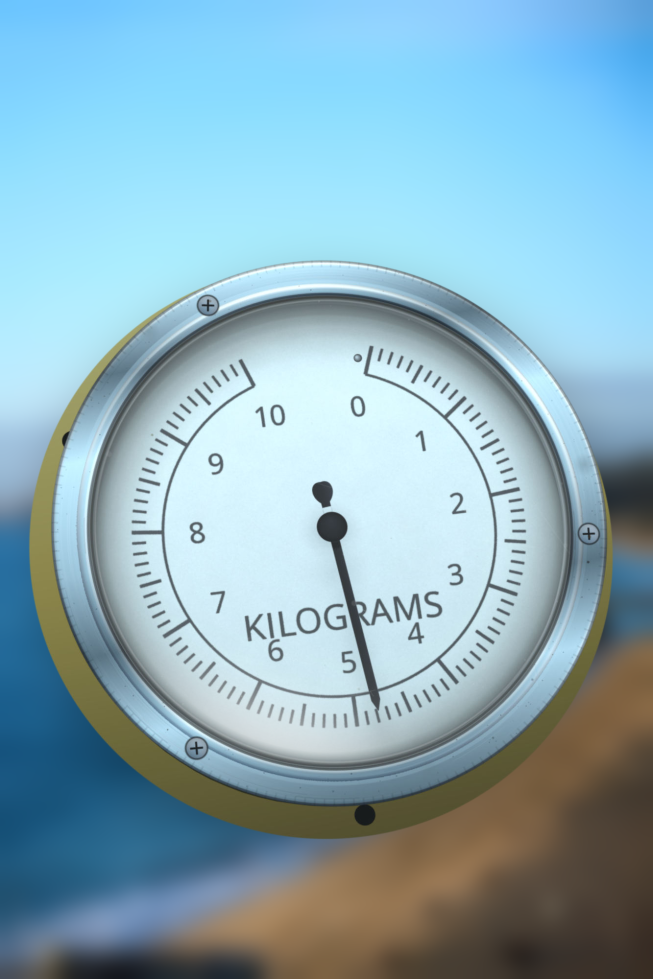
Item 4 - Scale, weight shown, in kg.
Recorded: 4.8 kg
